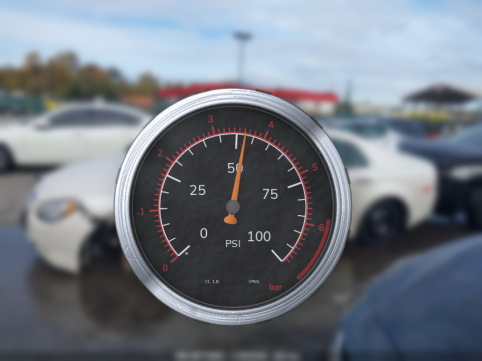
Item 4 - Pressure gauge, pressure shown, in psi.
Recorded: 52.5 psi
